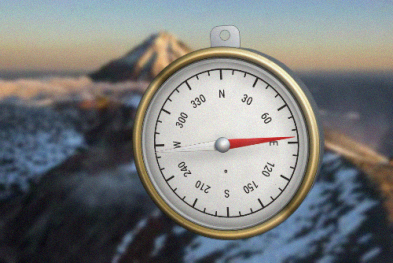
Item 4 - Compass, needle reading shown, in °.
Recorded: 85 °
